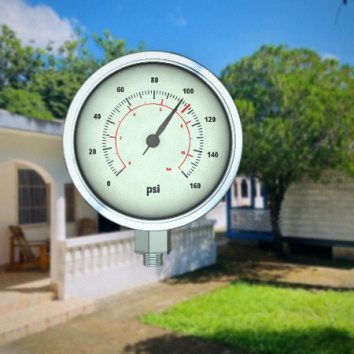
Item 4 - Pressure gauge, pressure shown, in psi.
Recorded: 100 psi
